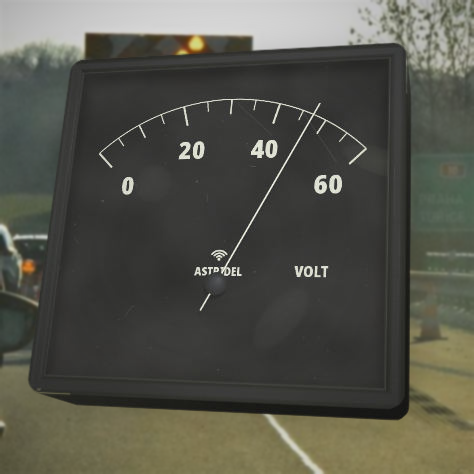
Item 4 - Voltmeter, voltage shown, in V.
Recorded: 47.5 V
